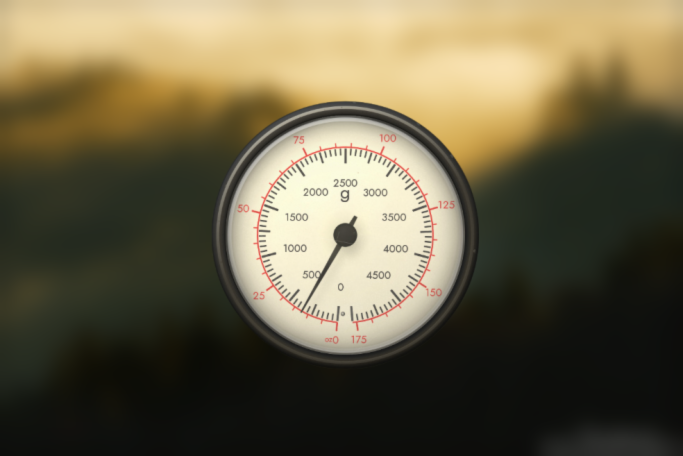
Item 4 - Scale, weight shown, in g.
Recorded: 350 g
